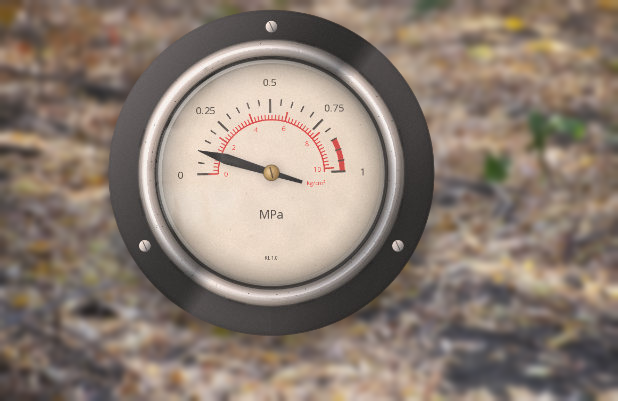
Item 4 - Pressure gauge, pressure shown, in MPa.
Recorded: 0.1 MPa
